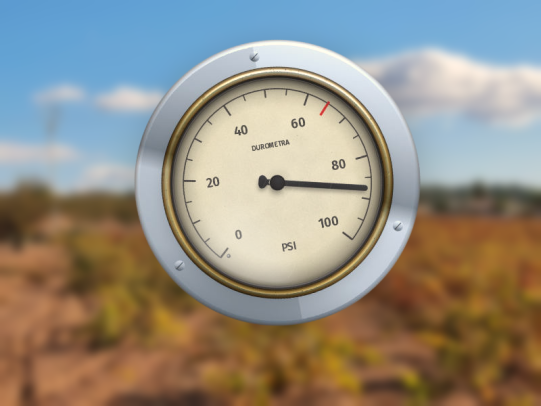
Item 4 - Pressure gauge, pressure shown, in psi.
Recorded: 87.5 psi
